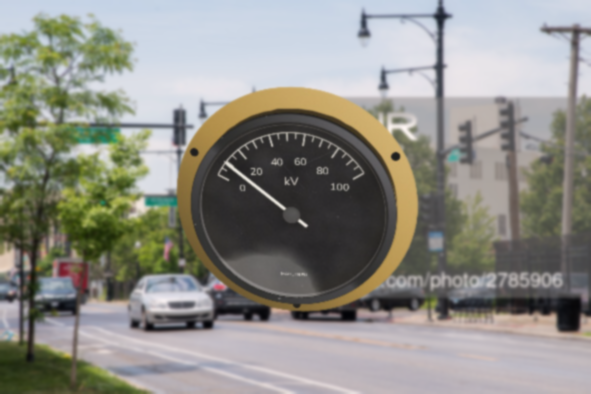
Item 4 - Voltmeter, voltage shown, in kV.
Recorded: 10 kV
